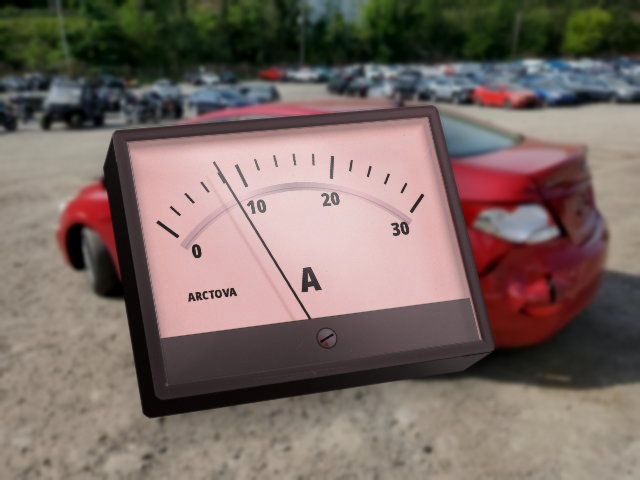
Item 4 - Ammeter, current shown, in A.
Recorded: 8 A
